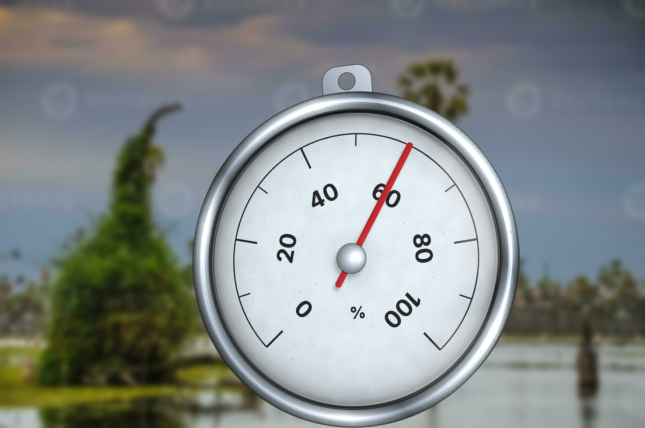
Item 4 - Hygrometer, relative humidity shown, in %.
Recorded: 60 %
